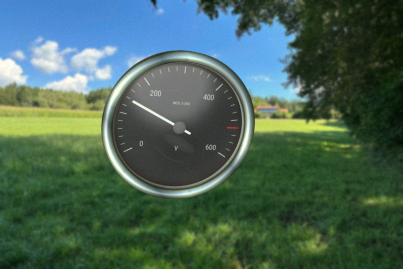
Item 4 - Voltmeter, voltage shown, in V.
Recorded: 140 V
